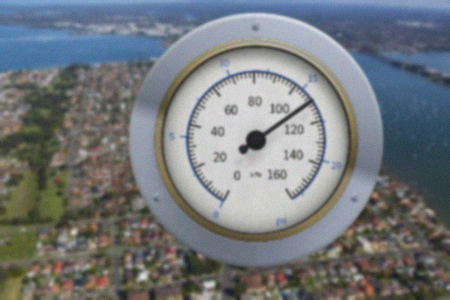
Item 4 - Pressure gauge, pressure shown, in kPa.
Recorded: 110 kPa
